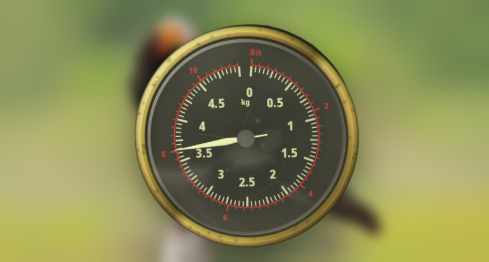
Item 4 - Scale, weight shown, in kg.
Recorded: 3.65 kg
